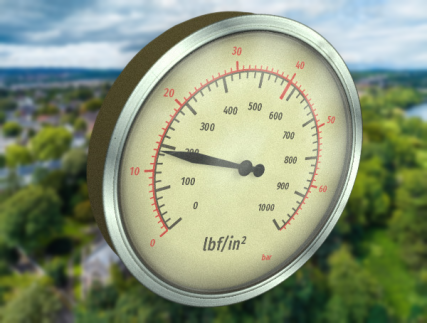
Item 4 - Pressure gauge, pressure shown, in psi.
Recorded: 190 psi
